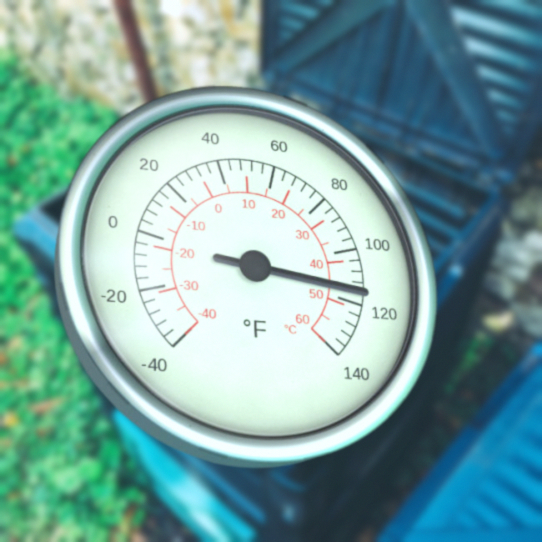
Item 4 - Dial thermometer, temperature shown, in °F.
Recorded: 116 °F
